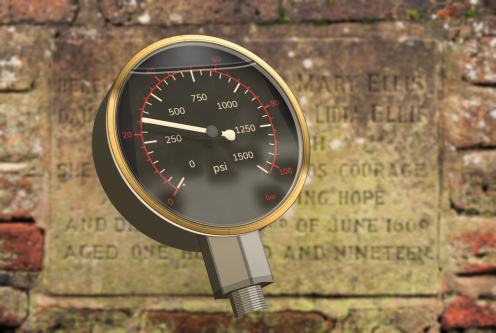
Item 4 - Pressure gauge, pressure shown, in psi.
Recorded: 350 psi
